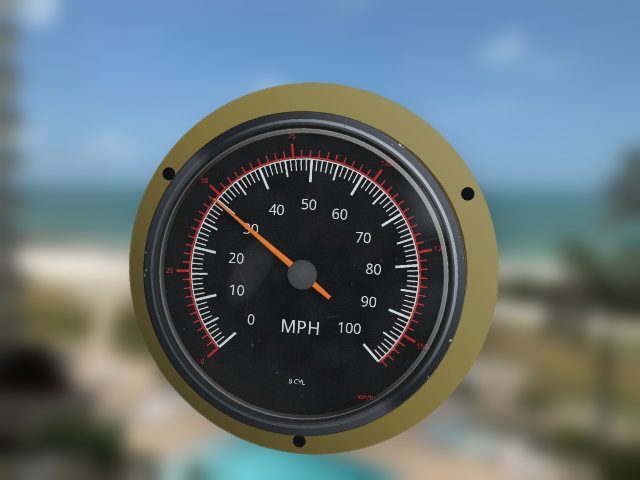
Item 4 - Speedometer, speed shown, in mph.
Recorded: 30 mph
